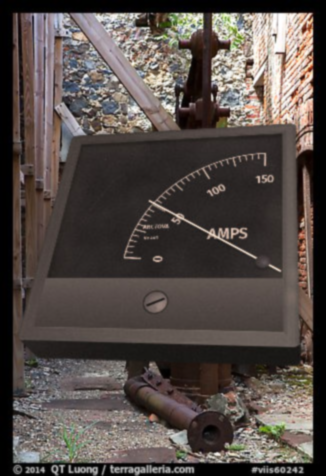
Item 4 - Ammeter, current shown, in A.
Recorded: 50 A
